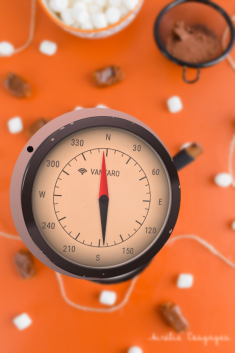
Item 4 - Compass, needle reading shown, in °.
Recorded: 355 °
